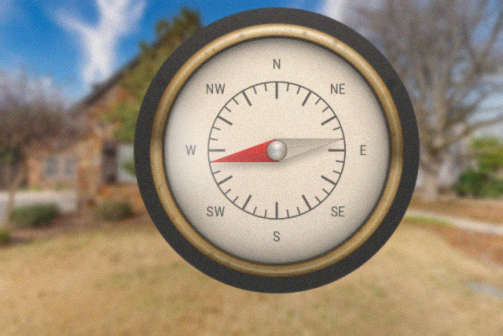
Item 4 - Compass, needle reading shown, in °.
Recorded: 260 °
